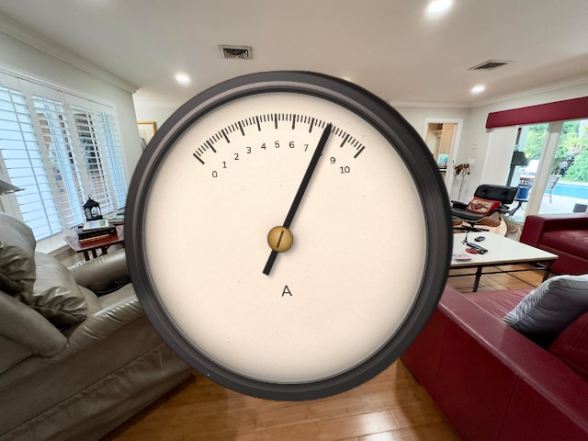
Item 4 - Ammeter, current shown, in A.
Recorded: 8 A
